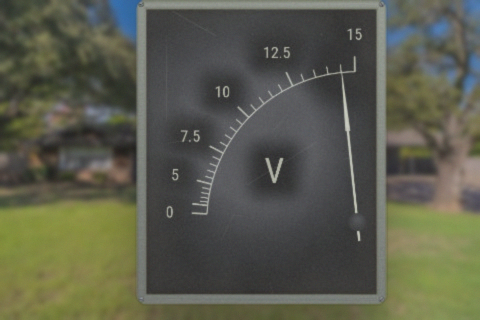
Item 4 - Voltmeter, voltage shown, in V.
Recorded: 14.5 V
